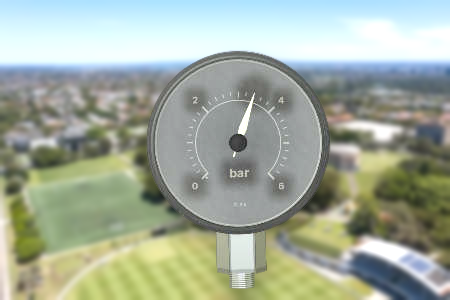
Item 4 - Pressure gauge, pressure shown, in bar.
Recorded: 3.4 bar
